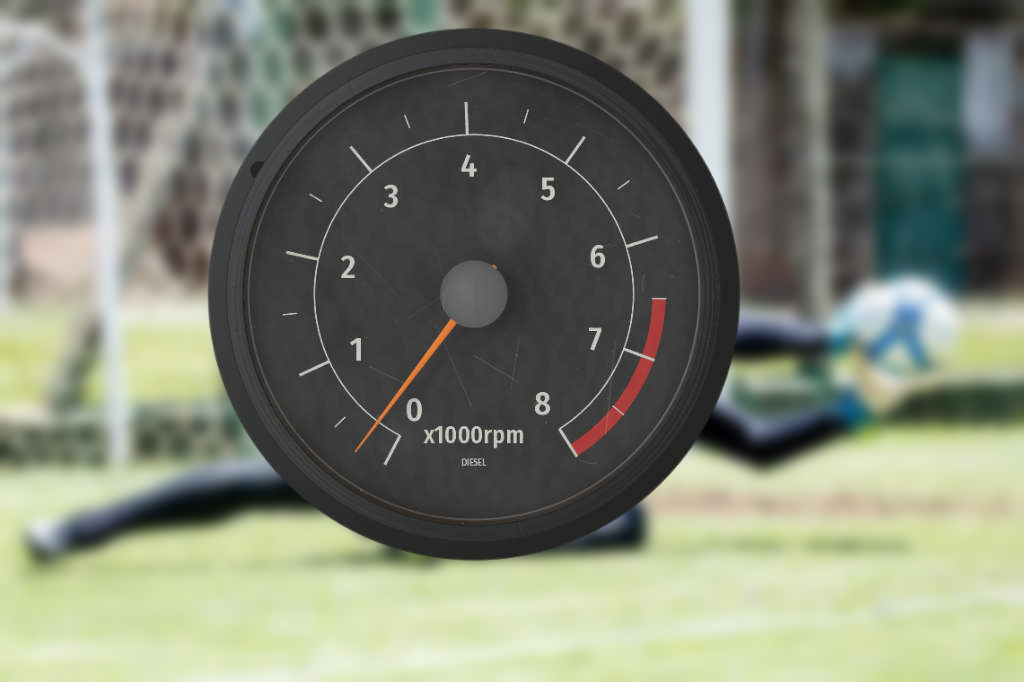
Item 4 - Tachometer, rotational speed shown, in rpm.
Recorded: 250 rpm
